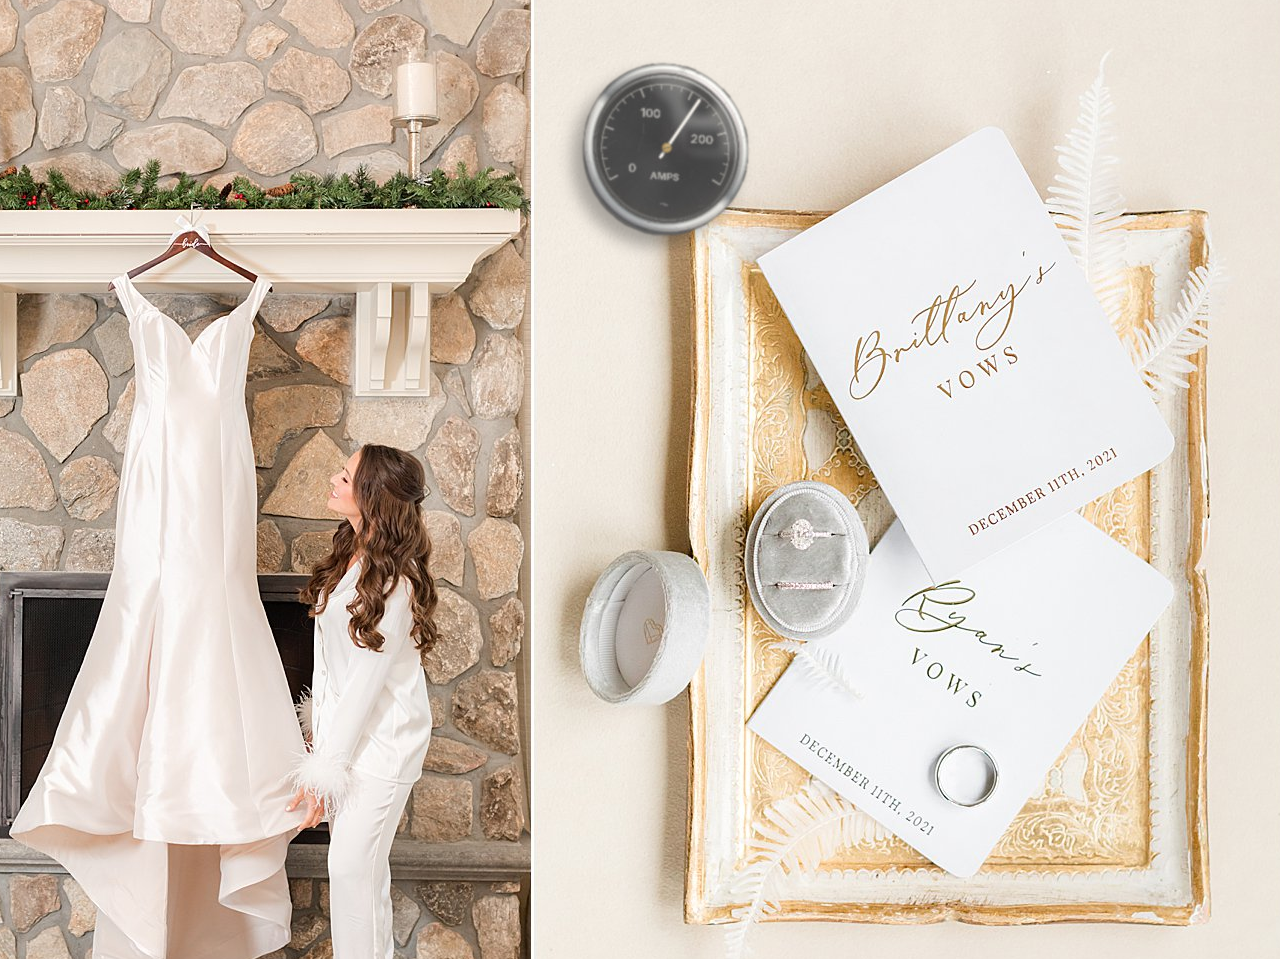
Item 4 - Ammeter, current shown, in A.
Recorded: 160 A
